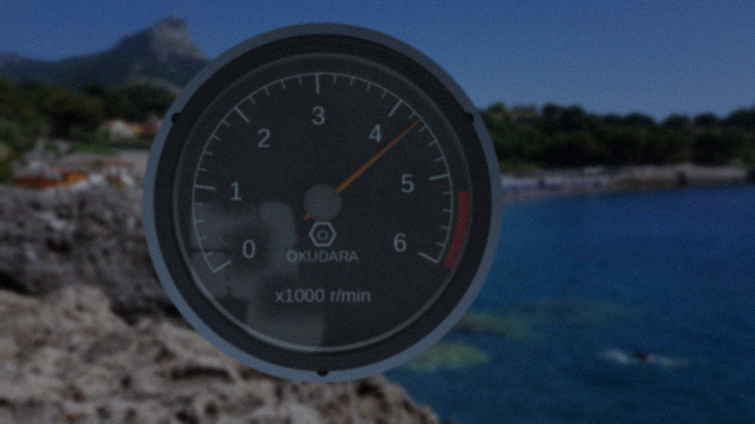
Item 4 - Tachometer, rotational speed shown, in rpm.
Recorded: 4300 rpm
